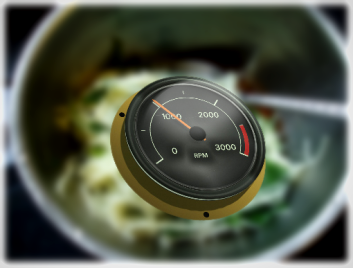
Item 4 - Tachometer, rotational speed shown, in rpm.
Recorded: 1000 rpm
